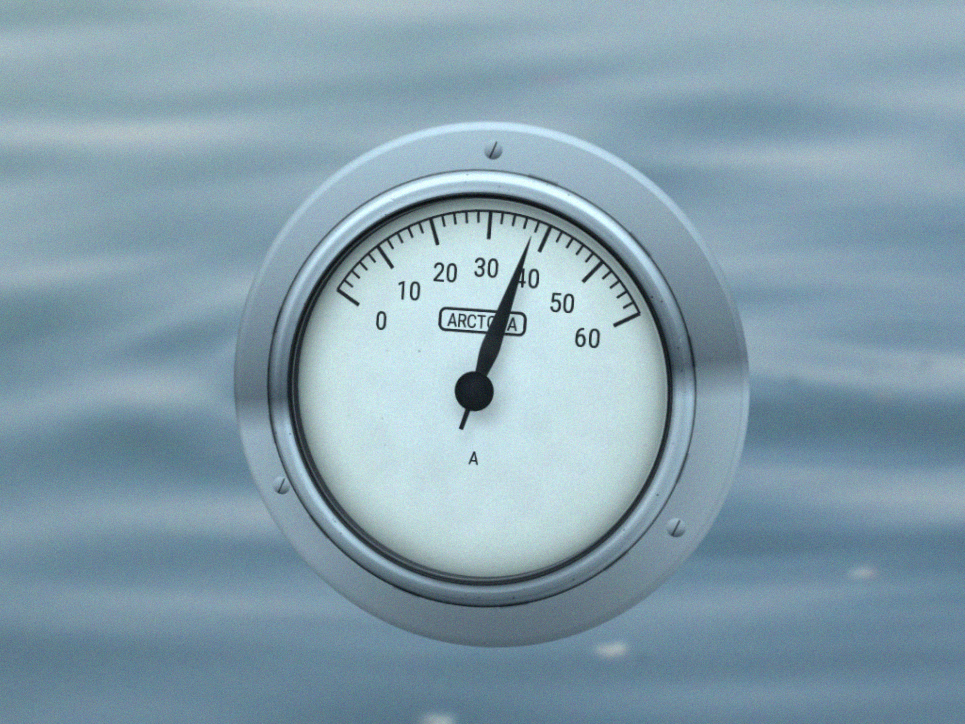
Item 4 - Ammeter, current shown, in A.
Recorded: 38 A
